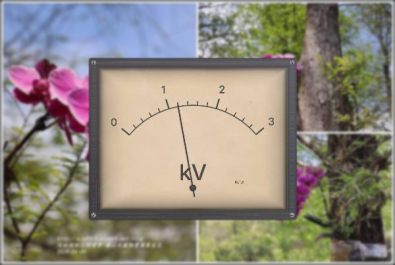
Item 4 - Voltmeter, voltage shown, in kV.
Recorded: 1.2 kV
